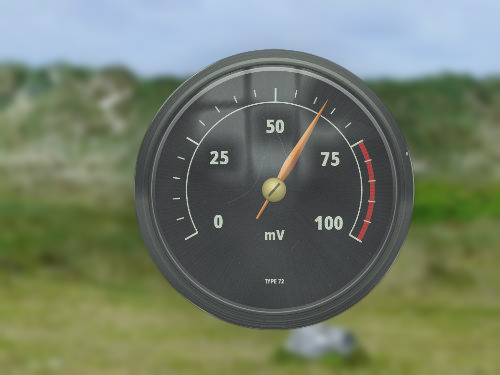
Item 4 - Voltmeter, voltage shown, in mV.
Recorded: 62.5 mV
